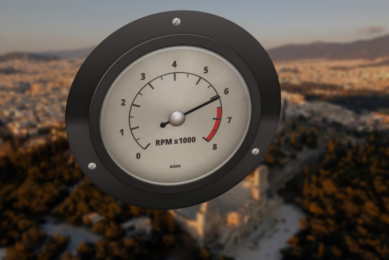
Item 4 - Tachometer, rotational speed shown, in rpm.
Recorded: 6000 rpm
